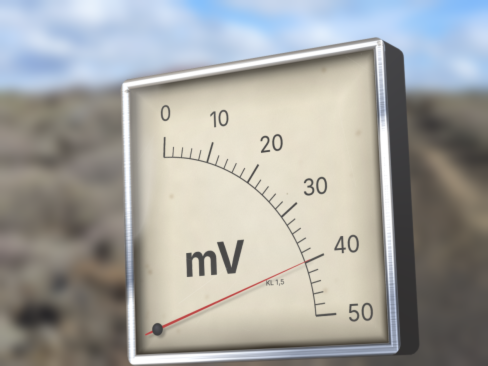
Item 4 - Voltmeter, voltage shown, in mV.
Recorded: 40 mV
